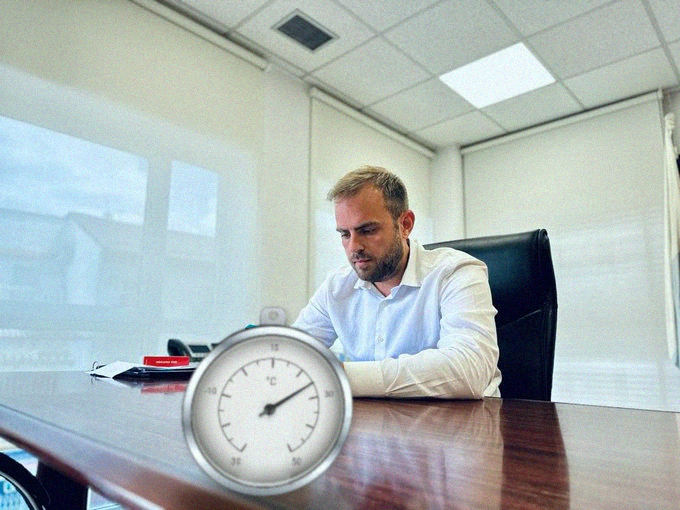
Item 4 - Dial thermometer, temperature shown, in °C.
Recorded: 25 °C
